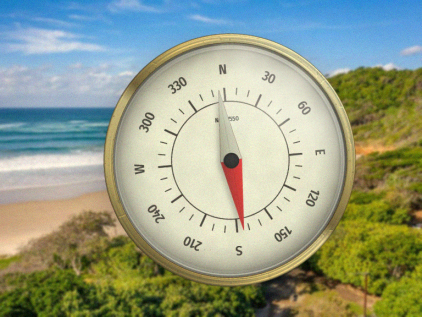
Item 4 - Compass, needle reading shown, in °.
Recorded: 175 °
